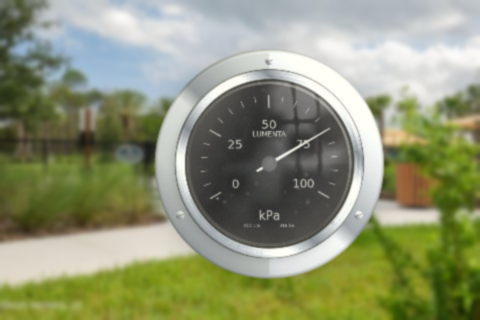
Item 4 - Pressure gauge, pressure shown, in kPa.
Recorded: 75 kPa
